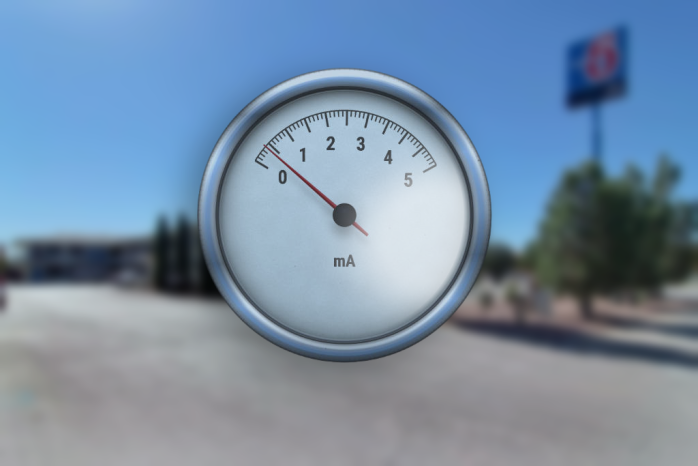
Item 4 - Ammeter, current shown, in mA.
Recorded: 0.4 mA
